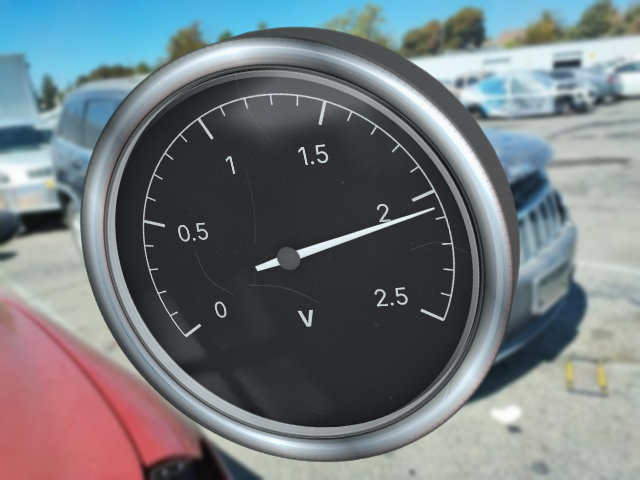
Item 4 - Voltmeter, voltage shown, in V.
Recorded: 2.05 V
